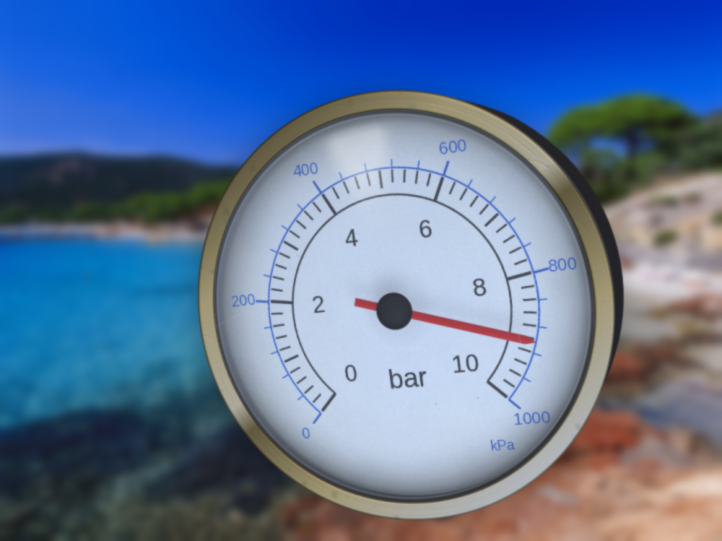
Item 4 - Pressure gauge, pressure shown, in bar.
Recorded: 9 bar
